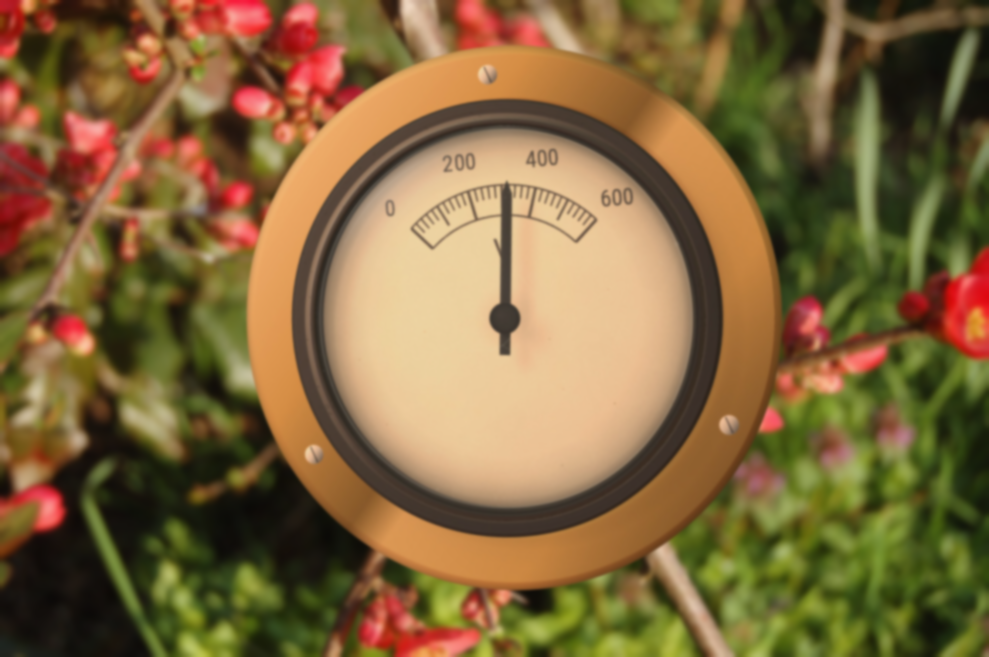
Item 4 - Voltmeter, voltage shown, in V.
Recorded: 320 V
